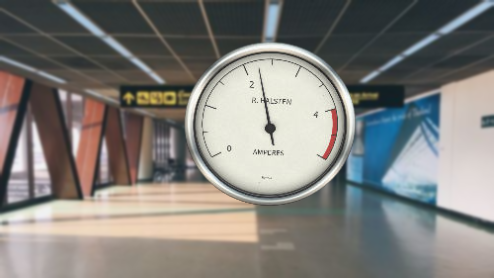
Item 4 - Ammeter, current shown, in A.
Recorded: 2.25 A
